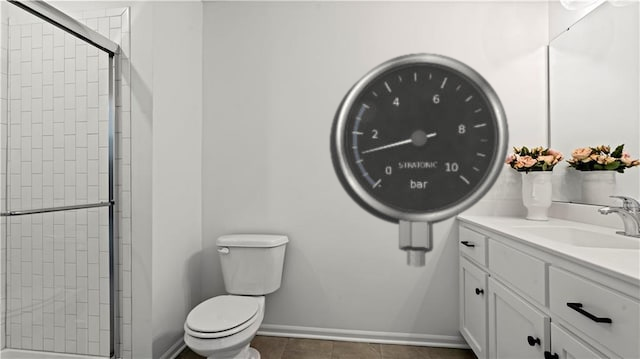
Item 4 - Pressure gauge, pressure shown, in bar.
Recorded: 1.25 bar
